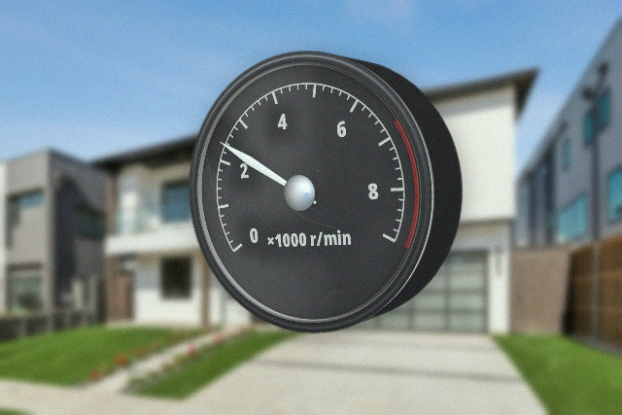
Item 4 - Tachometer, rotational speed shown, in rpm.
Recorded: 2400 rpm
